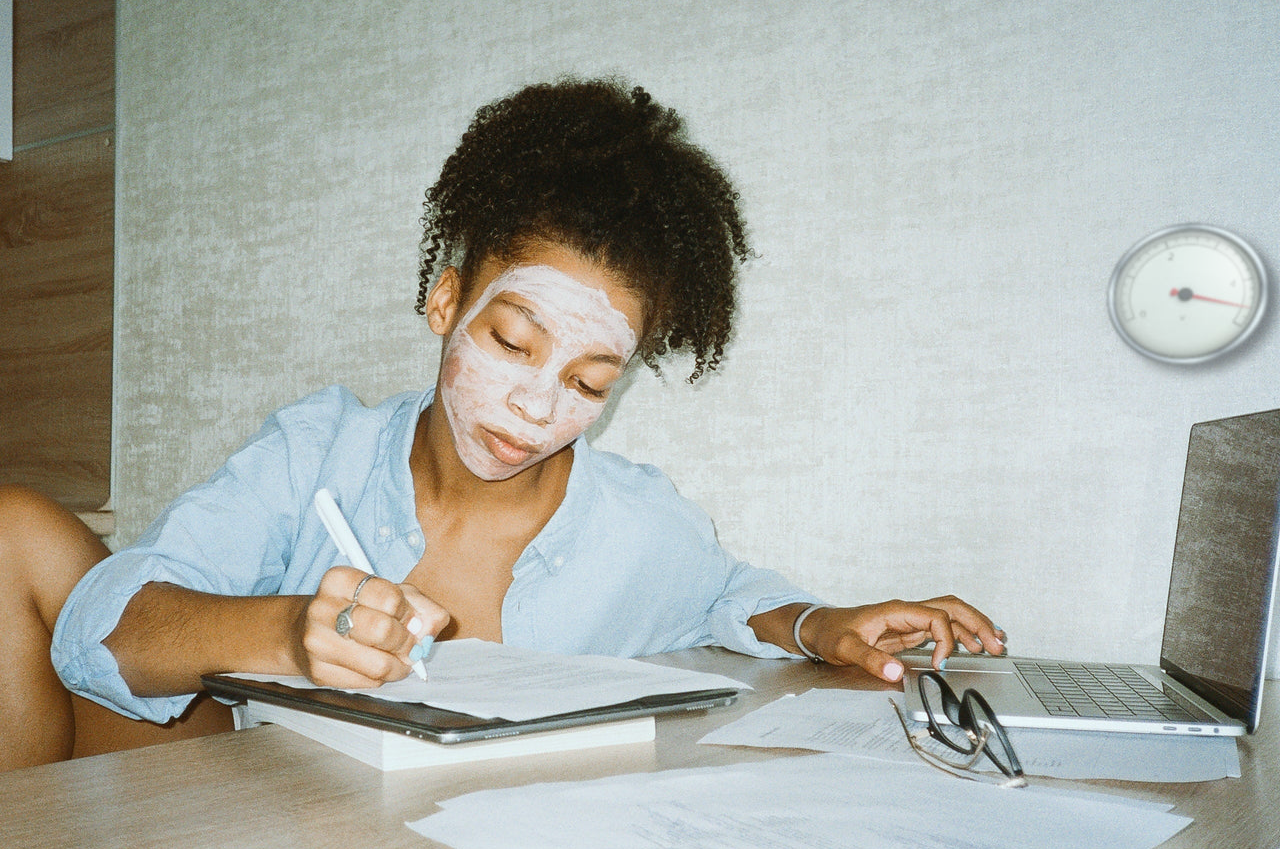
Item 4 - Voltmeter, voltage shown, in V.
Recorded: 4.6 V
